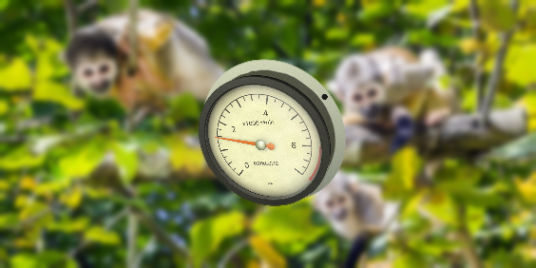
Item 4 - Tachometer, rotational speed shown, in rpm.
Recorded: 1500 rpm
